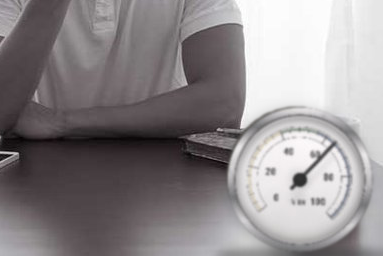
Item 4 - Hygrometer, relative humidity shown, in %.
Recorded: 64 %
